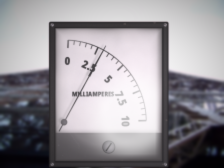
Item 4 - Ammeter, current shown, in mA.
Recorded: 3 mA
